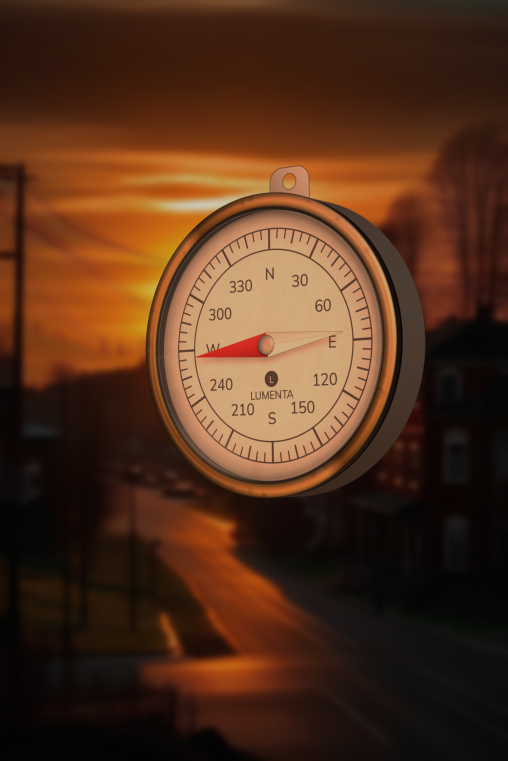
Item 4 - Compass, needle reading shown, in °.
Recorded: 265 °
